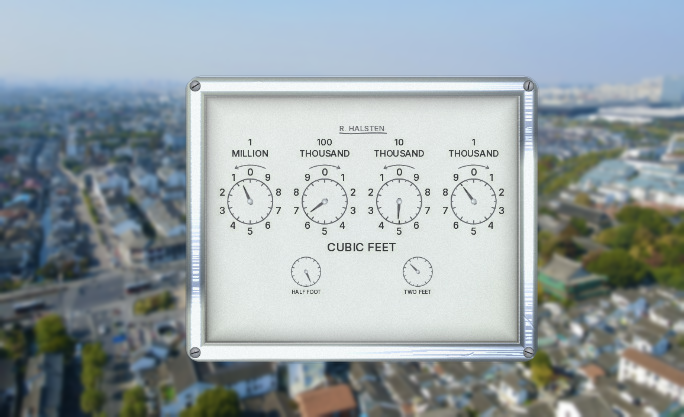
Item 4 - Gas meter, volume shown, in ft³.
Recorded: 64900 ft³
